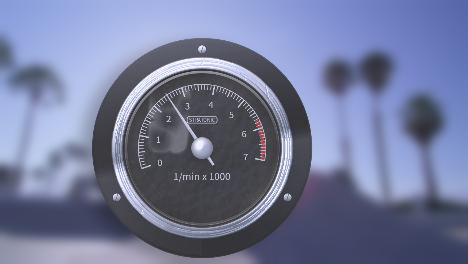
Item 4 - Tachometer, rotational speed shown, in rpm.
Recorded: 2500 rpm
